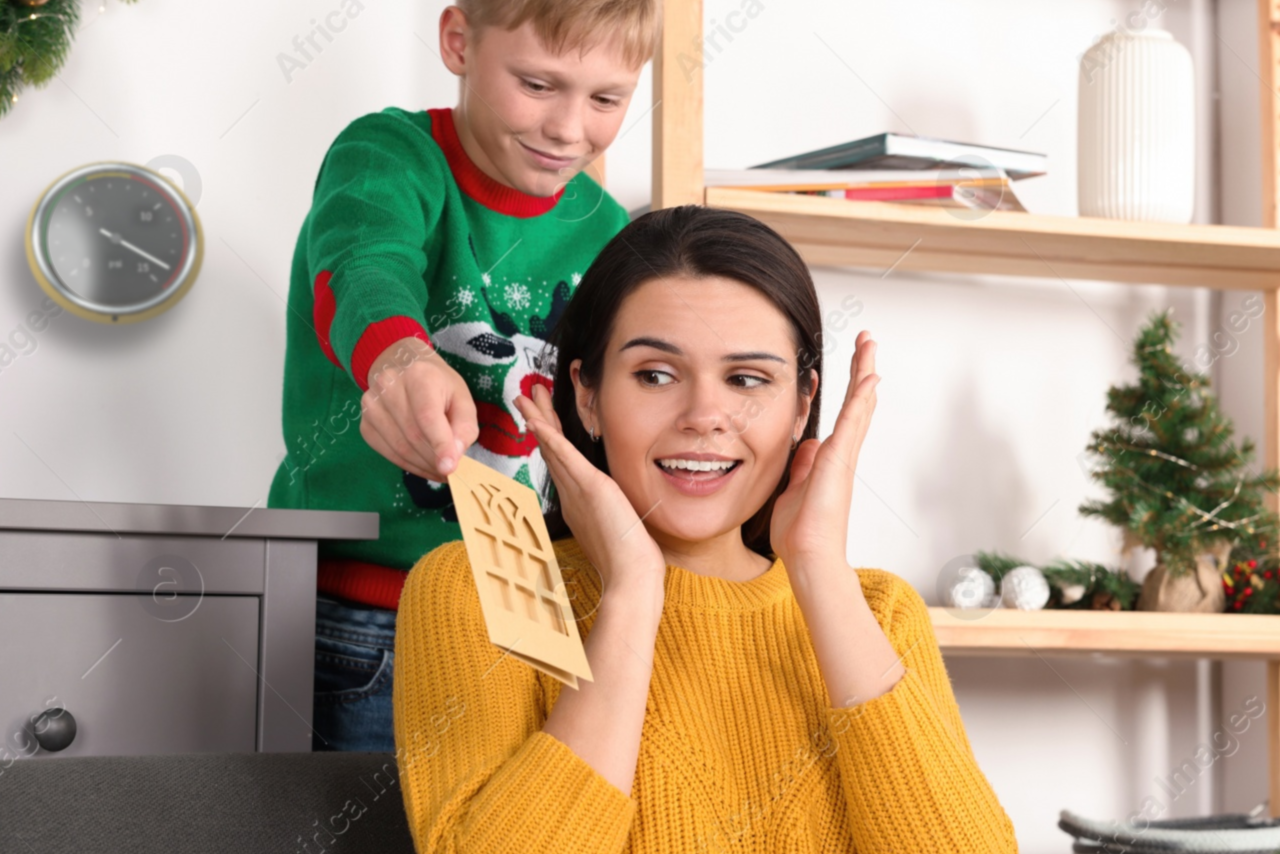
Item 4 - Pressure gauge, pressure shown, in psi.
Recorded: 14 psi
